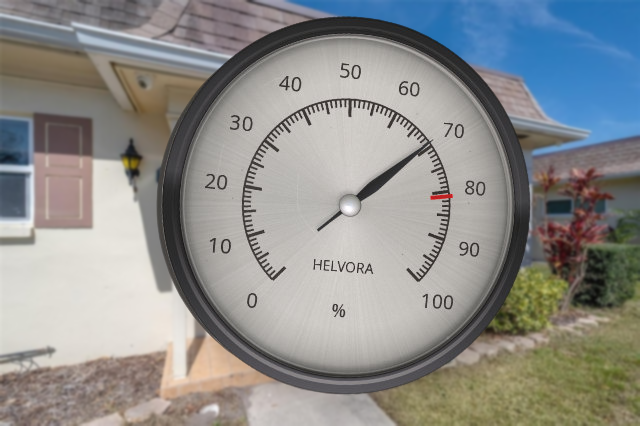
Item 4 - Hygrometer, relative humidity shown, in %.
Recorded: 69 %
